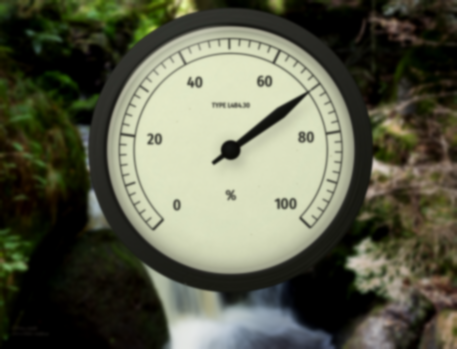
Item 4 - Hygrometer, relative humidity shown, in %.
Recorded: 70 %
